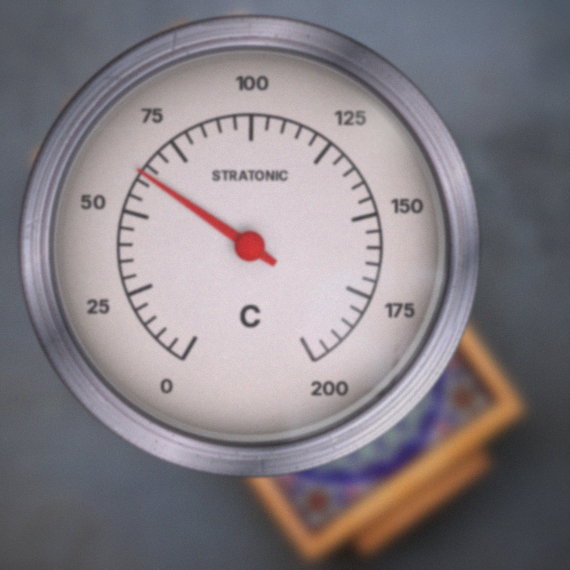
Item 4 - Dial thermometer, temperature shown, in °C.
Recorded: 62.5 °C
